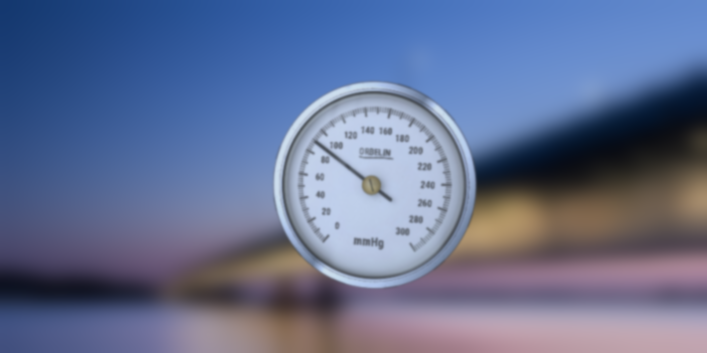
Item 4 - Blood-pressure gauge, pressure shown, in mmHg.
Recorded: 90 mmHg
